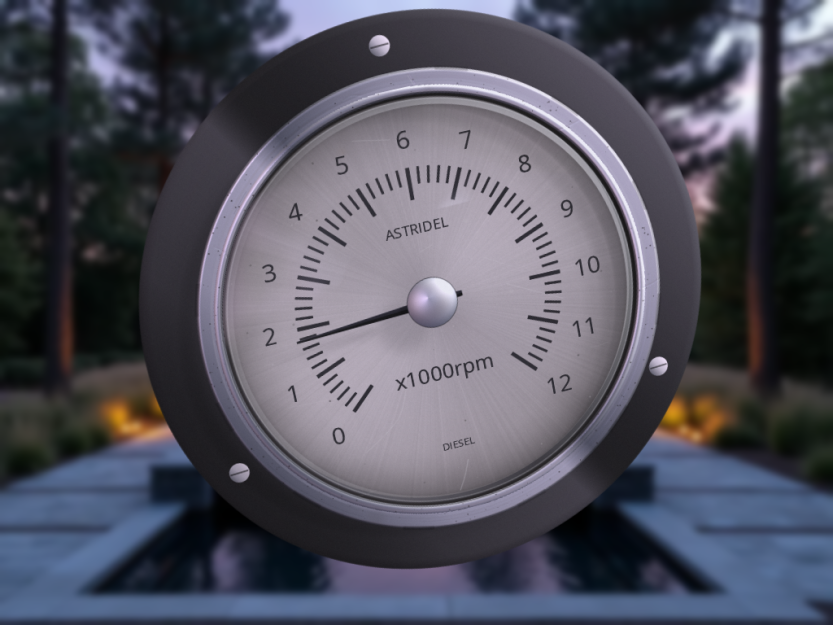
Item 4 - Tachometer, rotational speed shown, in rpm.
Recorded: 1800 rpm
